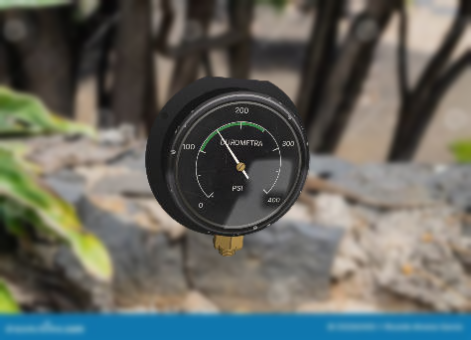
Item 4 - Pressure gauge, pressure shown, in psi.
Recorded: 150 psi
